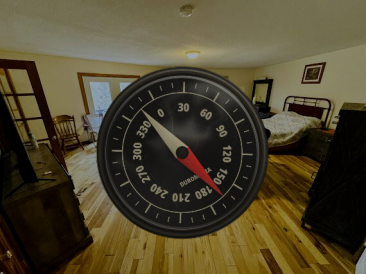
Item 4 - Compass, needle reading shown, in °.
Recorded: 165 °
